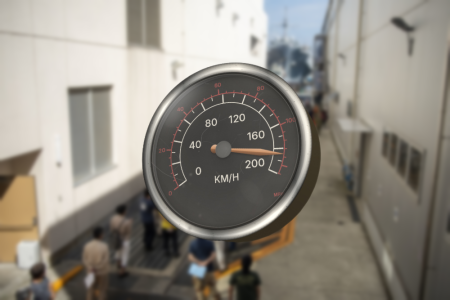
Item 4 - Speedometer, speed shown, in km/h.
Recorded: 185 km/h
